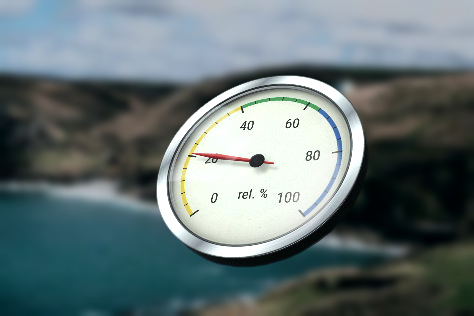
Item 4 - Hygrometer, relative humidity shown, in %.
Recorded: 20 %
